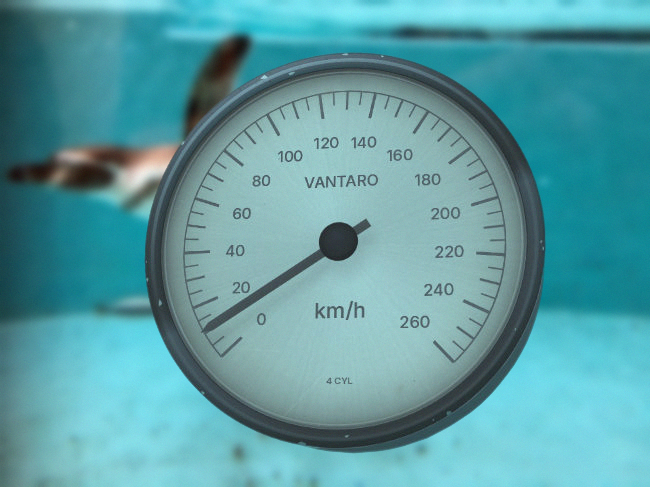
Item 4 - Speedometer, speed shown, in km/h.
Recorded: 10 km/h
